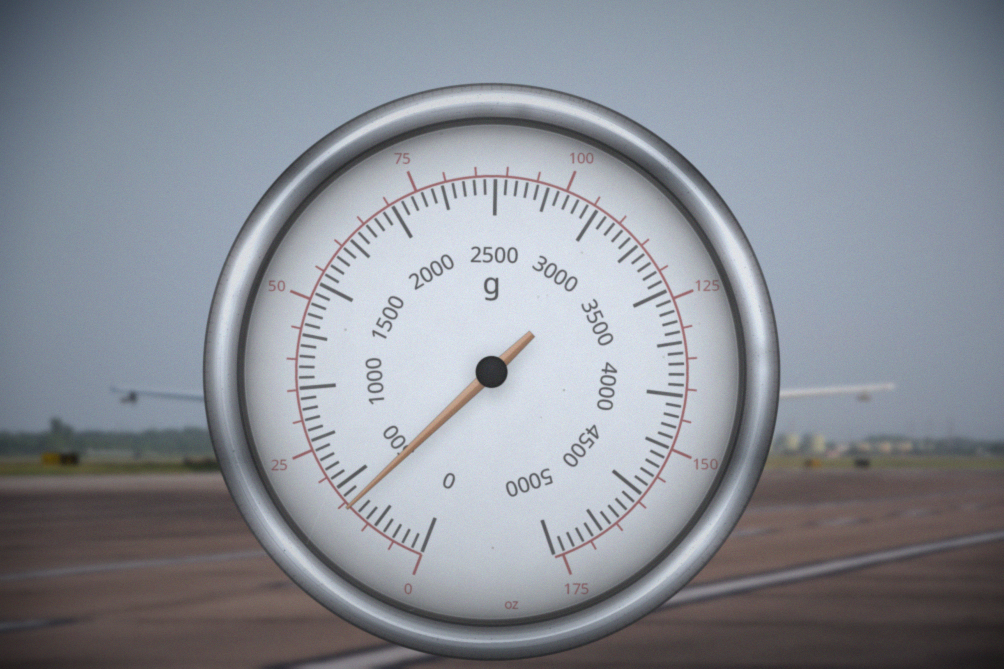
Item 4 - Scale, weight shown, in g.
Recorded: 400 g
